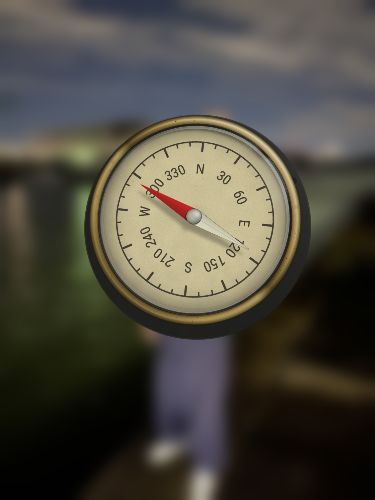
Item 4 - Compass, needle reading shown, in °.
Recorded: 295 °
